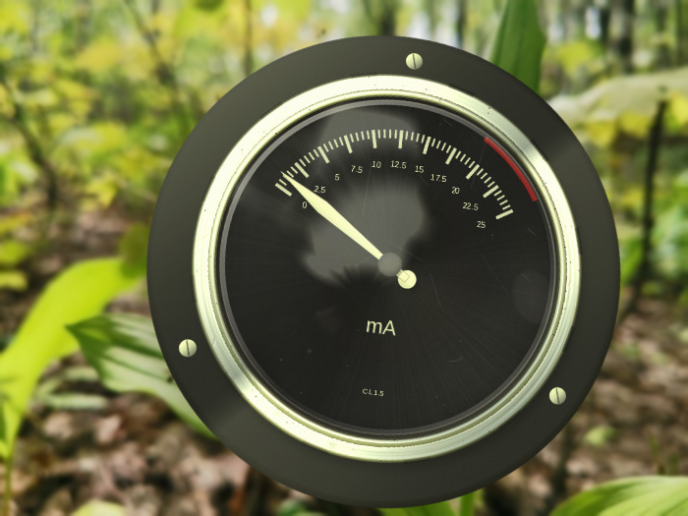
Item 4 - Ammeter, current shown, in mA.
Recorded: 1 mA
